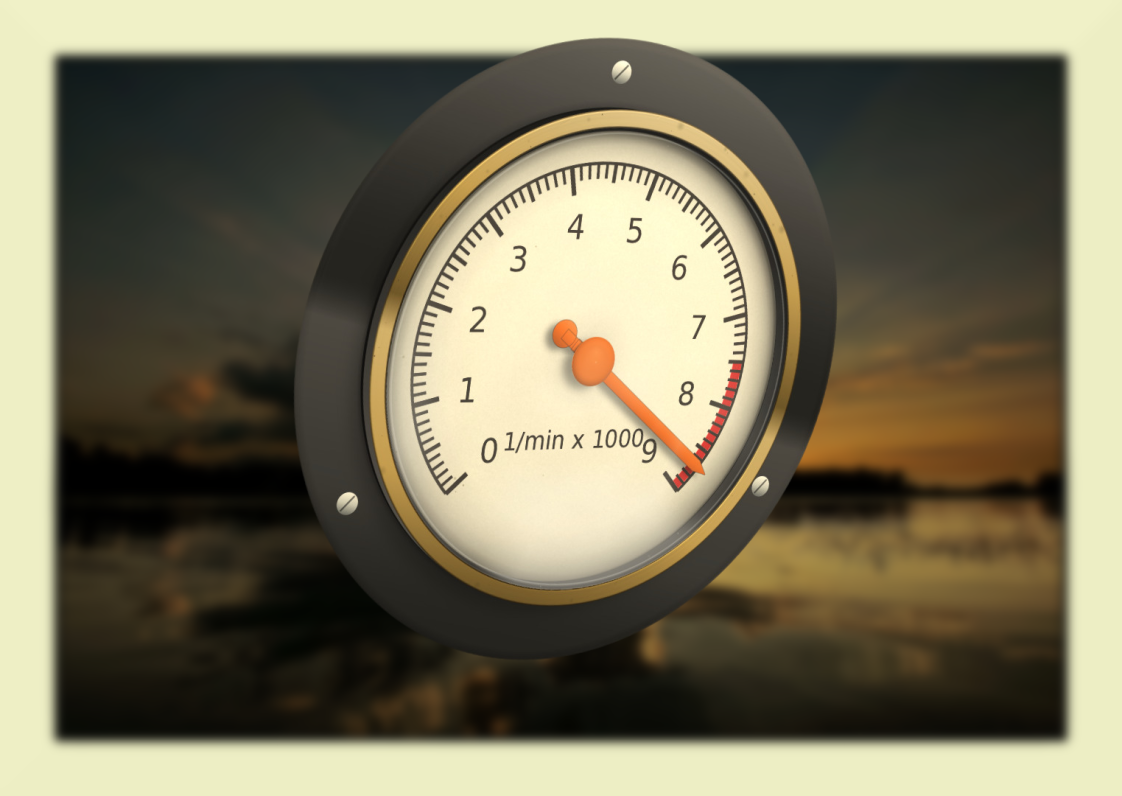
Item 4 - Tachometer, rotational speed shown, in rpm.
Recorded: 8700 rpm
